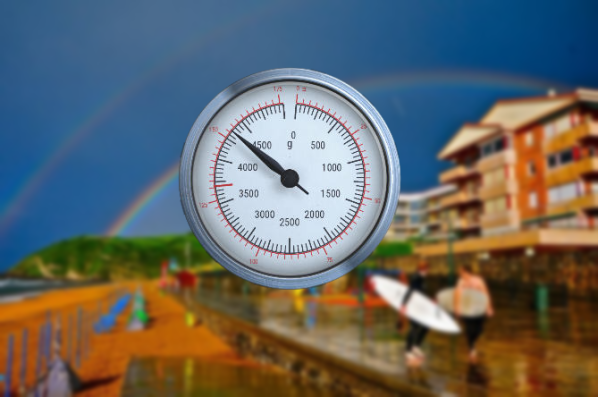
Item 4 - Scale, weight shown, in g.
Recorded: 4350 g
